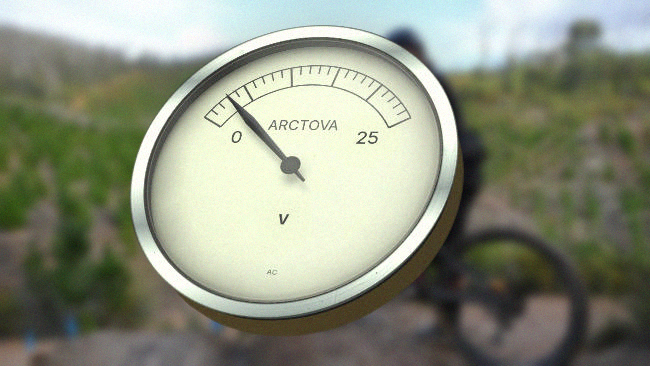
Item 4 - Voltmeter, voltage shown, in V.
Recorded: 3 V
